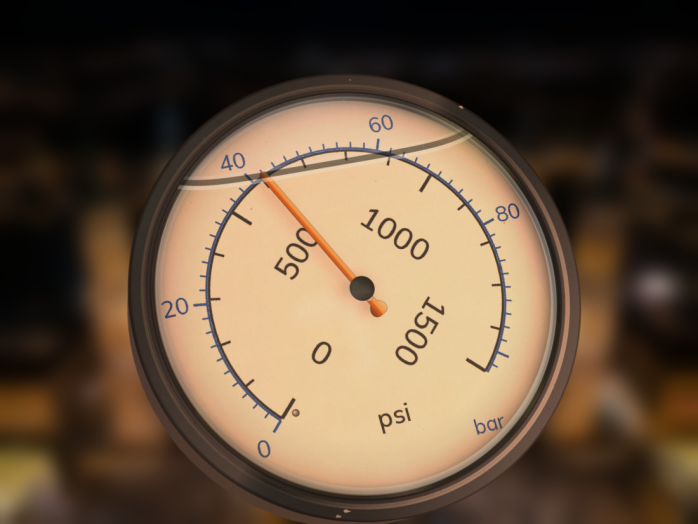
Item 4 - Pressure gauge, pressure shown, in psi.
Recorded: 600 psi
